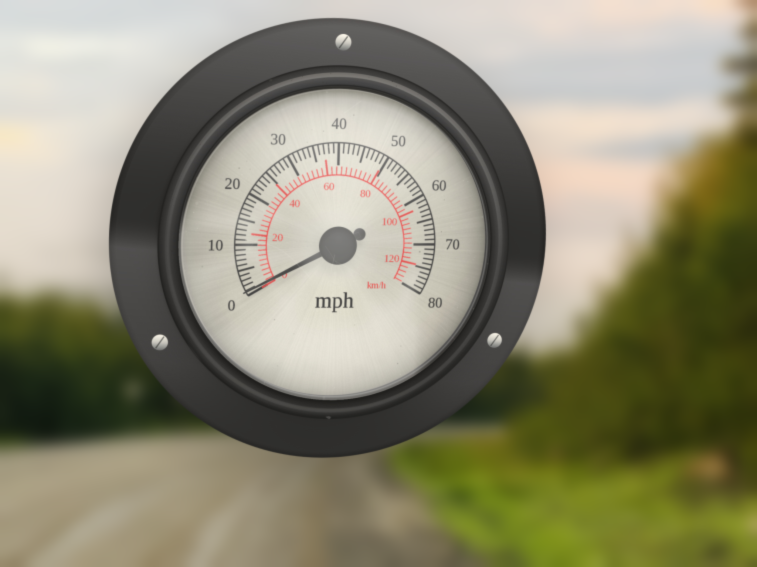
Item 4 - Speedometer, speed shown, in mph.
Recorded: 1 mph
